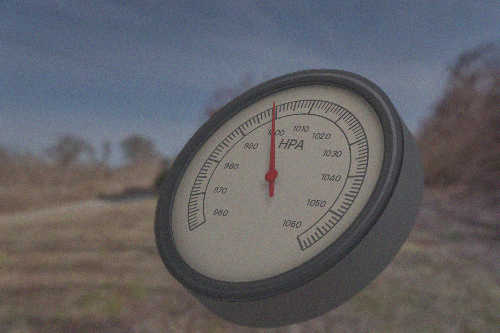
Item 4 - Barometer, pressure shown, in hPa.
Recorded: 1000 hPa
